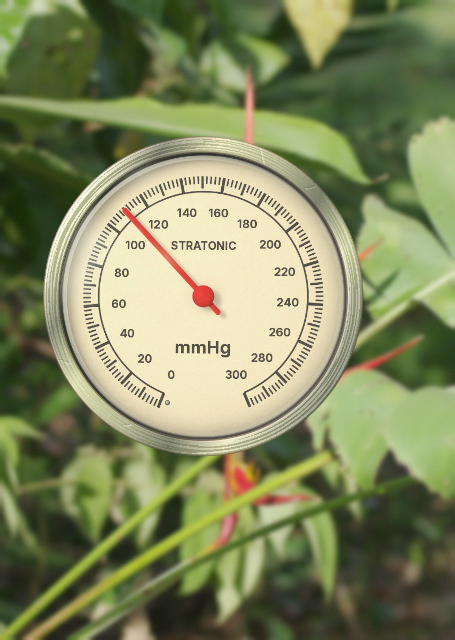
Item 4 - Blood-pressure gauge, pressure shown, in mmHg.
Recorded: 110 mmHg
